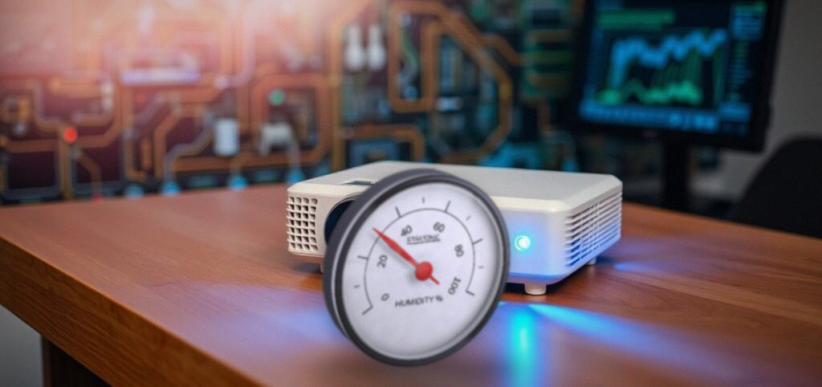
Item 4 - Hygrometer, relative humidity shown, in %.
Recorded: 30 %
